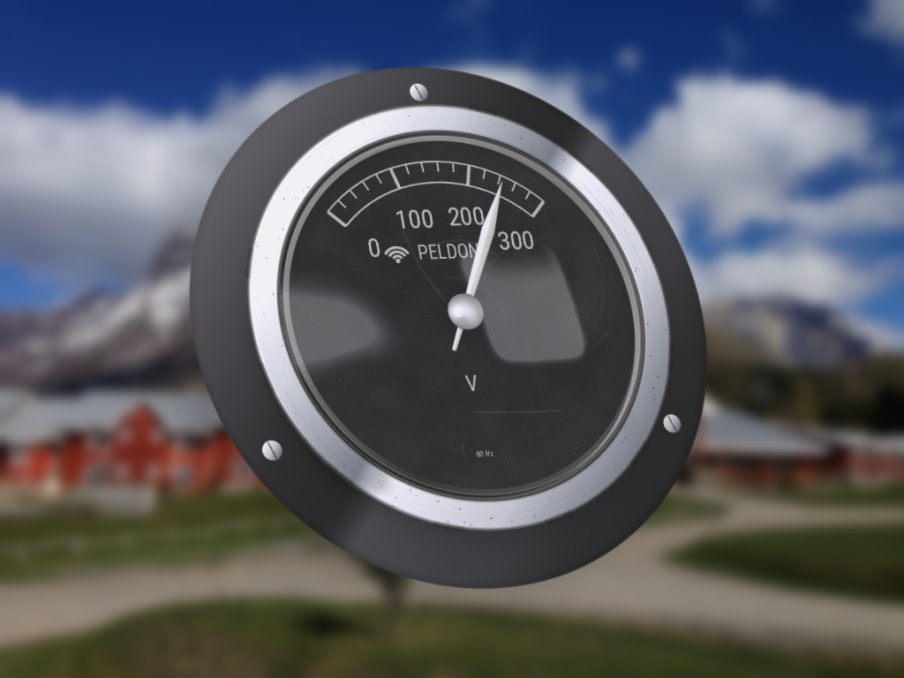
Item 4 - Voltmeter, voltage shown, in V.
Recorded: 240 V
